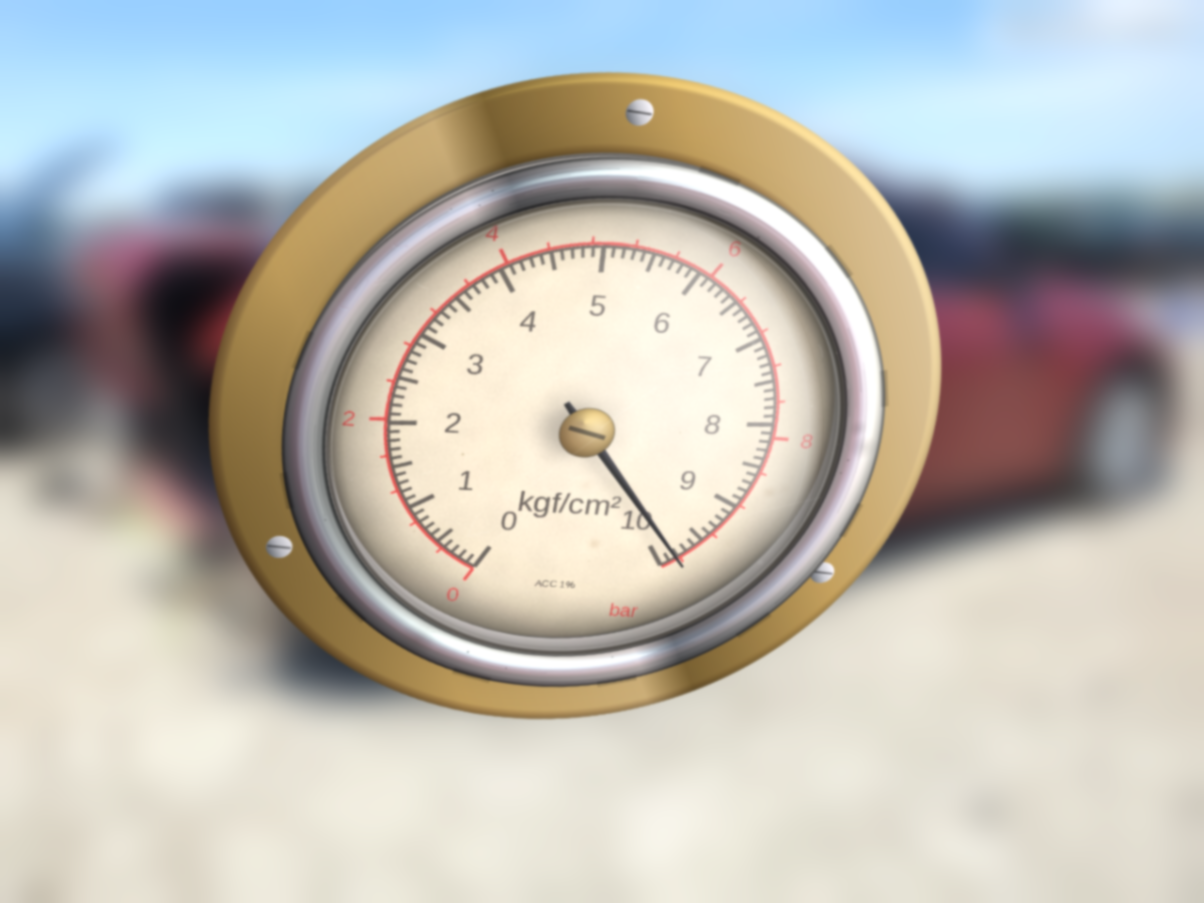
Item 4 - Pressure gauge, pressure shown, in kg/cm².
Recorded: 9.8 kg/cm²
